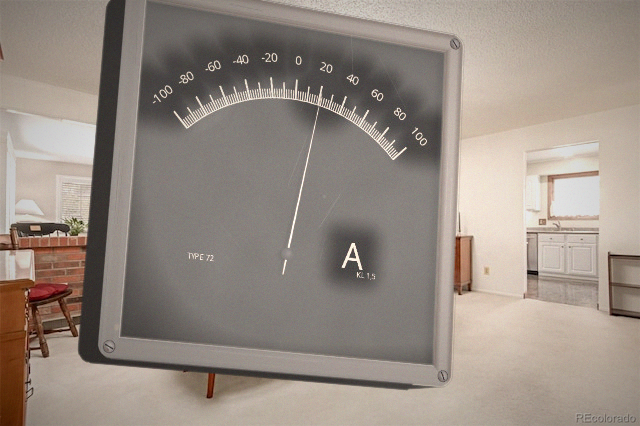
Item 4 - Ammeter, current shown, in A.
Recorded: 20 A
